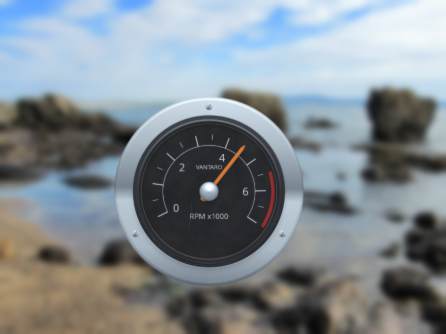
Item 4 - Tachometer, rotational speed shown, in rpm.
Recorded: 4500 rpm
